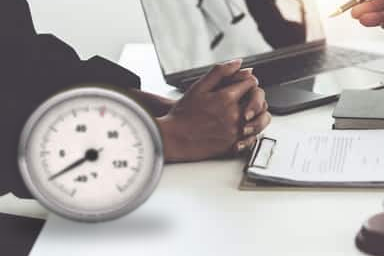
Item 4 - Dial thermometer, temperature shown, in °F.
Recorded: -20 °F
